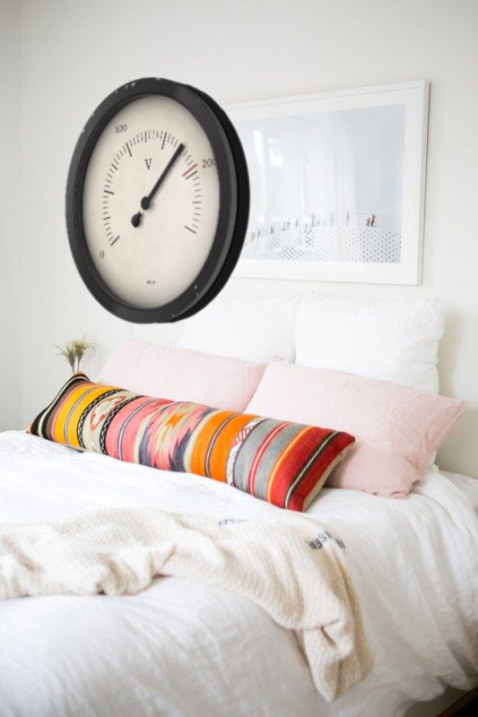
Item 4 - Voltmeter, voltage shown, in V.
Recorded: 175 V
